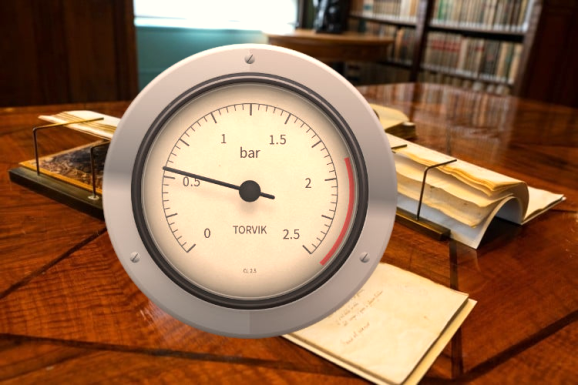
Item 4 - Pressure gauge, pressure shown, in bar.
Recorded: 0.55 bar
